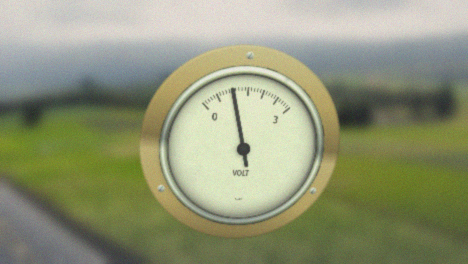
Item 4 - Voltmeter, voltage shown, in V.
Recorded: 1 V
